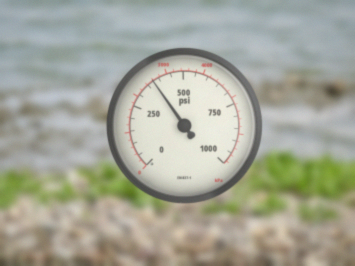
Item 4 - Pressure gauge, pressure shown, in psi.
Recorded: 375 psi
